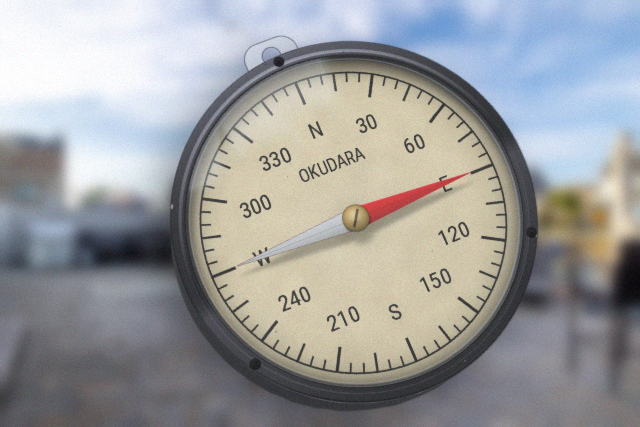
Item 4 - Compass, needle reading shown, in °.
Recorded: 90 °
